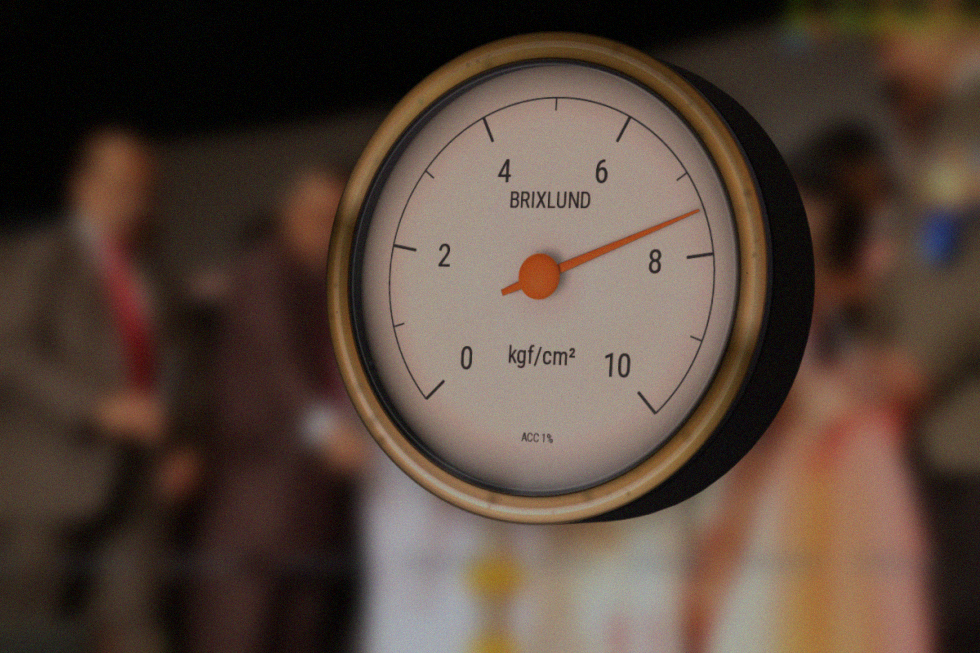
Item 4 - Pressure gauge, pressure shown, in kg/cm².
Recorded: 7.5 kg/cm²
